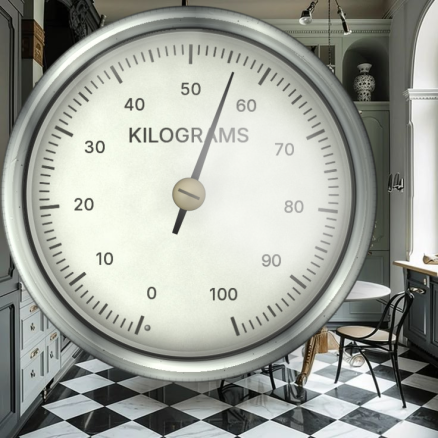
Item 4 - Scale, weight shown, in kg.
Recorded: 56 kg
